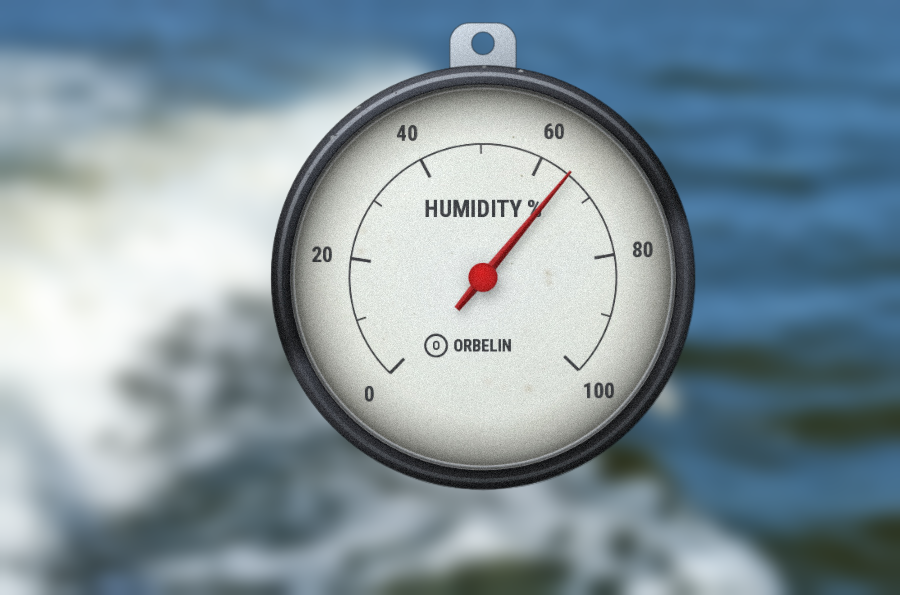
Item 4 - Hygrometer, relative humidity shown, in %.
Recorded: 65 %
